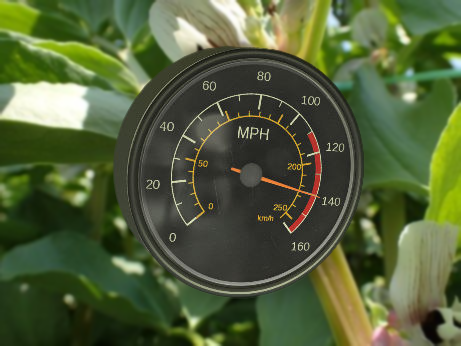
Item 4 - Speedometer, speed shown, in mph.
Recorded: 140 mph
